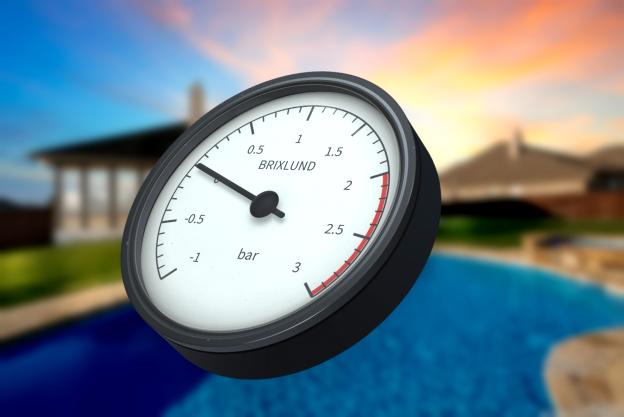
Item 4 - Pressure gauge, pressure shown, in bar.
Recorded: 0 bar
